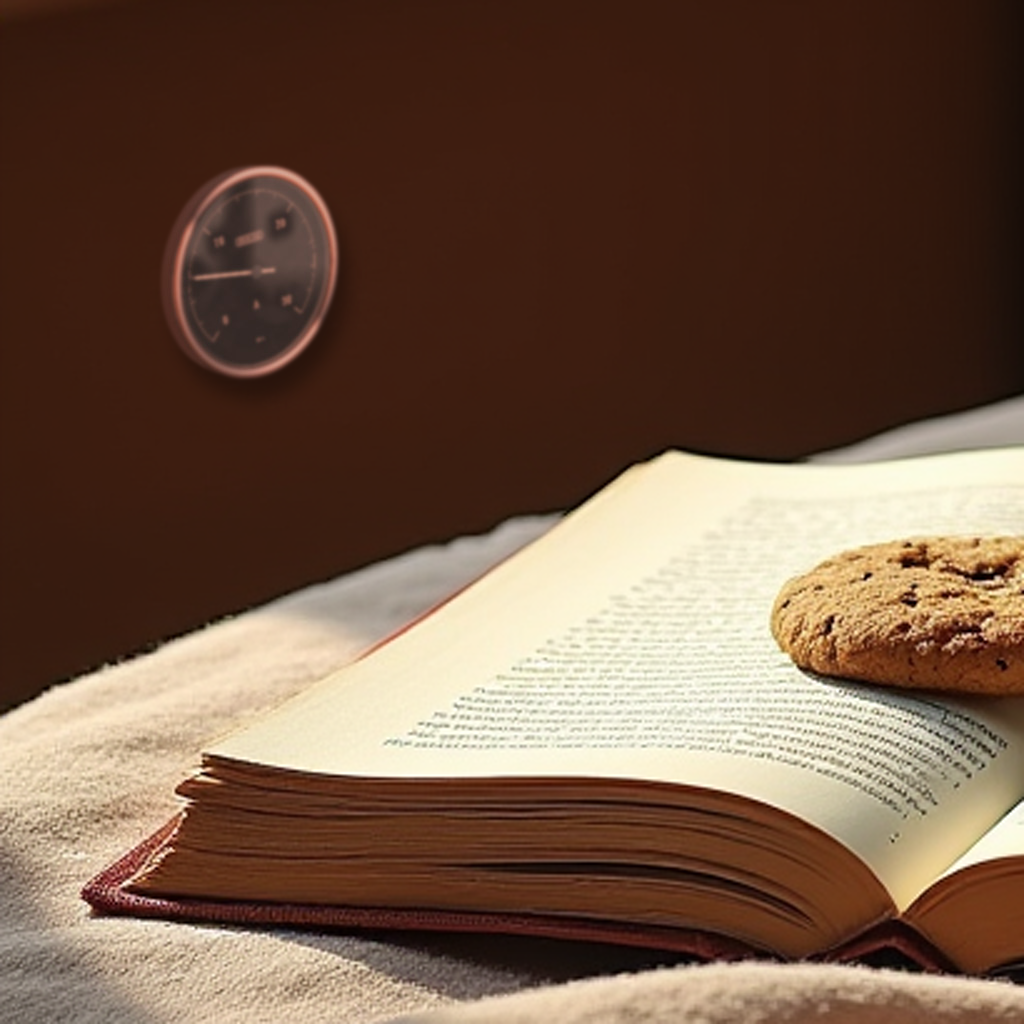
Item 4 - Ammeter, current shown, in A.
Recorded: 6 A
